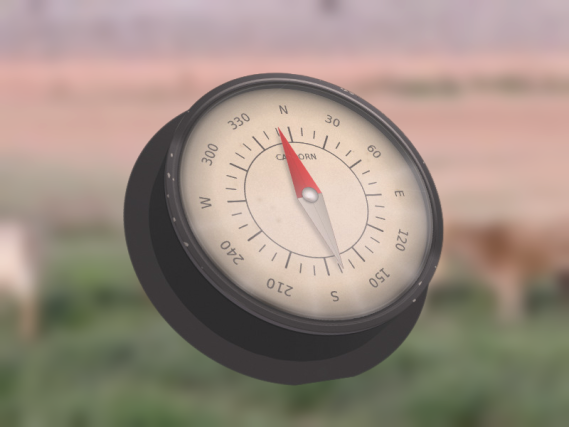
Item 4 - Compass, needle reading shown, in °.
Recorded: 350 °
